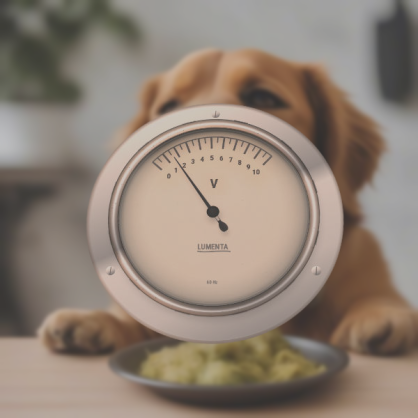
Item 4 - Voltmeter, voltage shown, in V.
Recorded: 1.5 V
